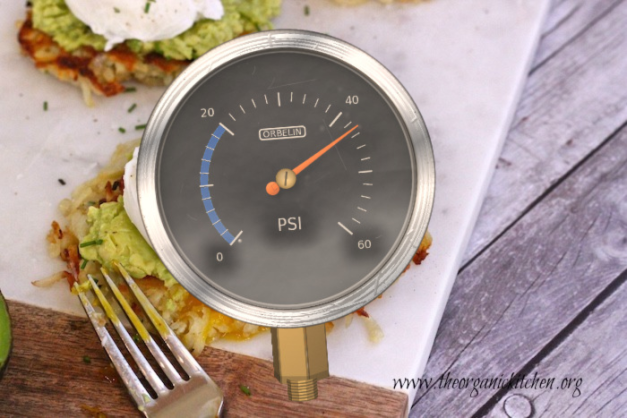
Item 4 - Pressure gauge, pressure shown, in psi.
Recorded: 43 psi
